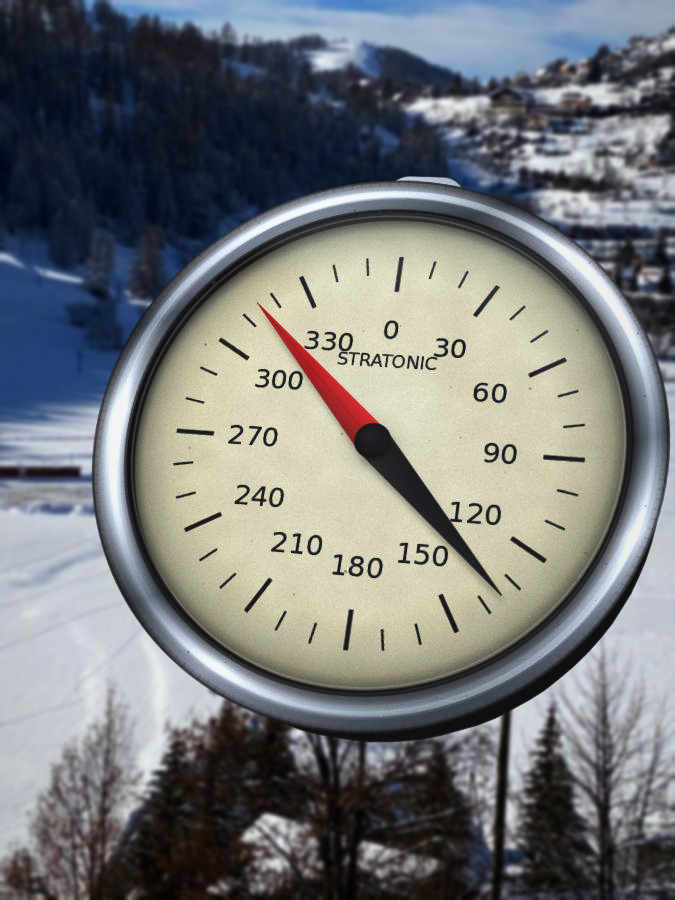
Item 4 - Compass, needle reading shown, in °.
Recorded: 315 °
